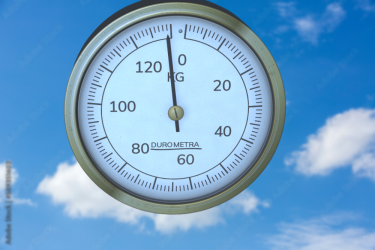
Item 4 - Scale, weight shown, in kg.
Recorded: 129 kg
